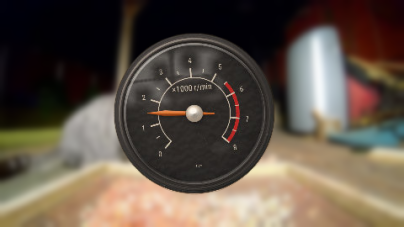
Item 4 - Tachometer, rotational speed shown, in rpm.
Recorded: 1500 rpm
